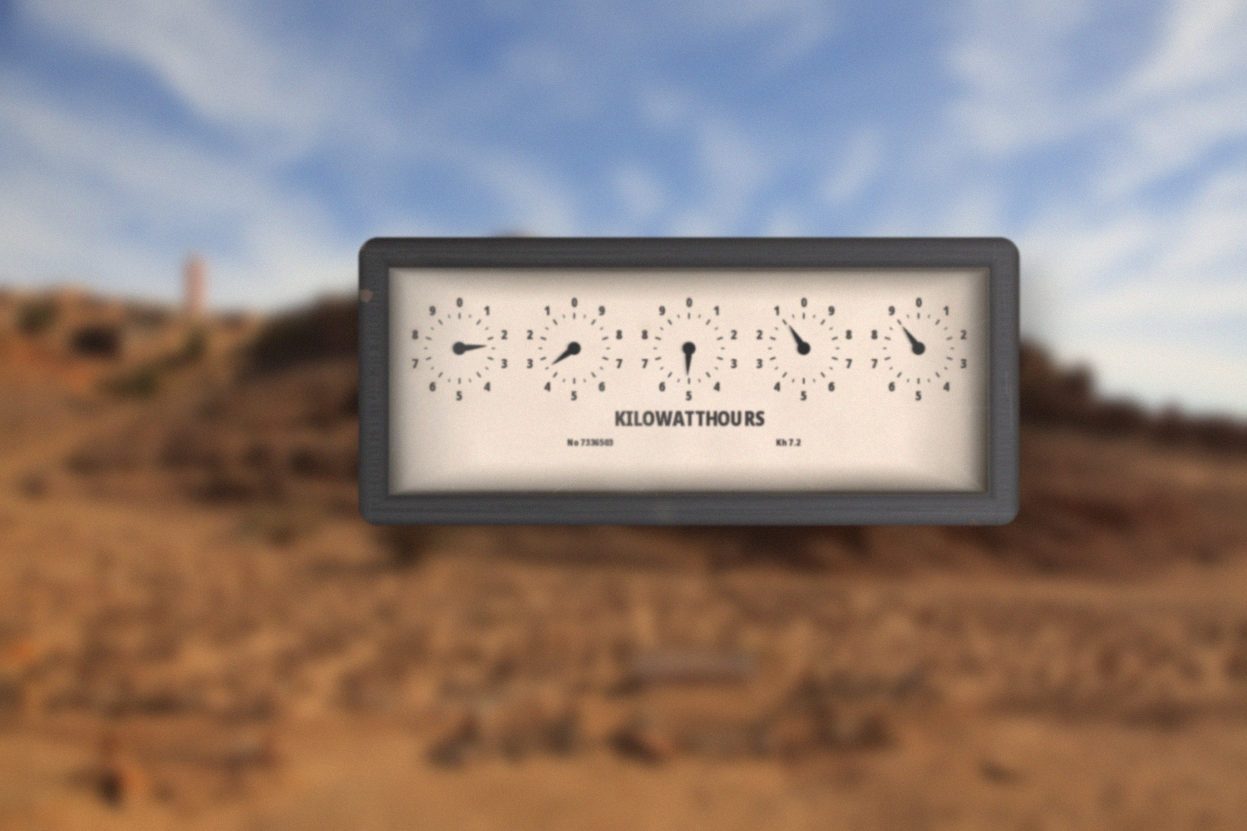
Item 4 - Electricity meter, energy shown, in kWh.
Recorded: 23509 kWh
